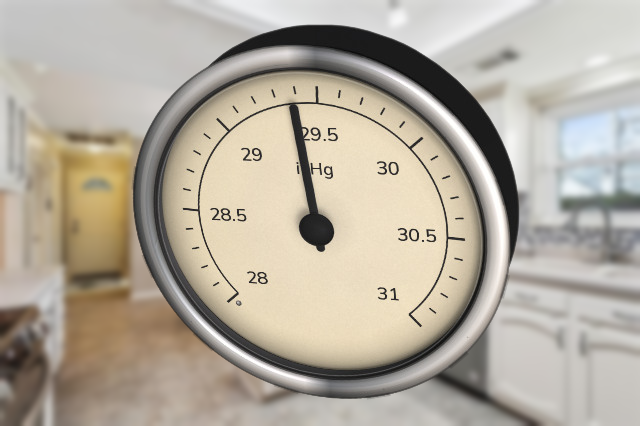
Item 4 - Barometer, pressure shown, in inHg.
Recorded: 29.4 inHg
